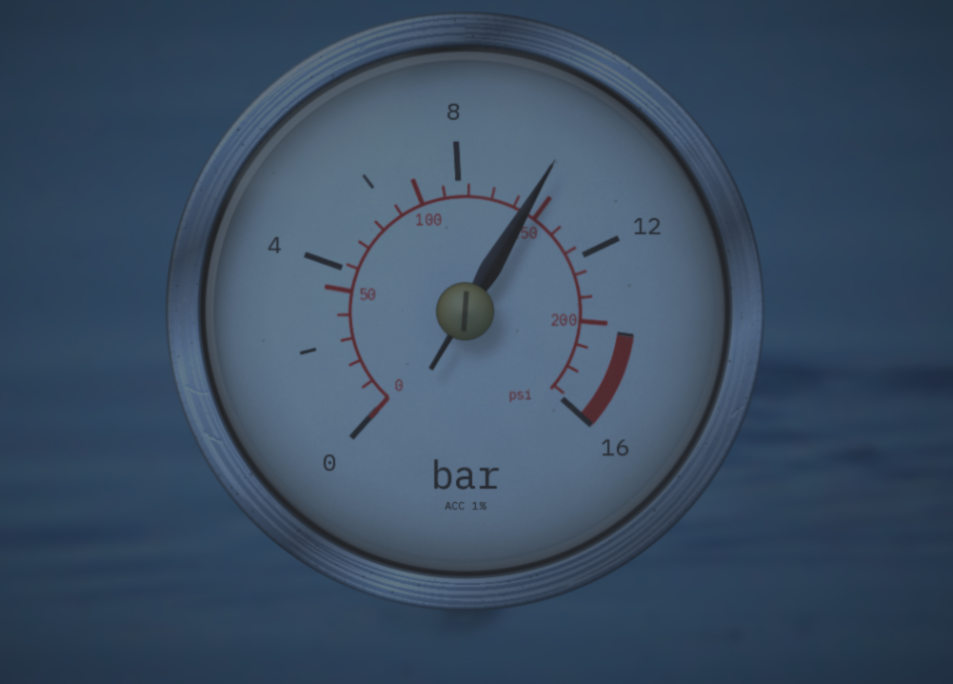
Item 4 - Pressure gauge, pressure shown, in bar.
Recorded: 10 bar
